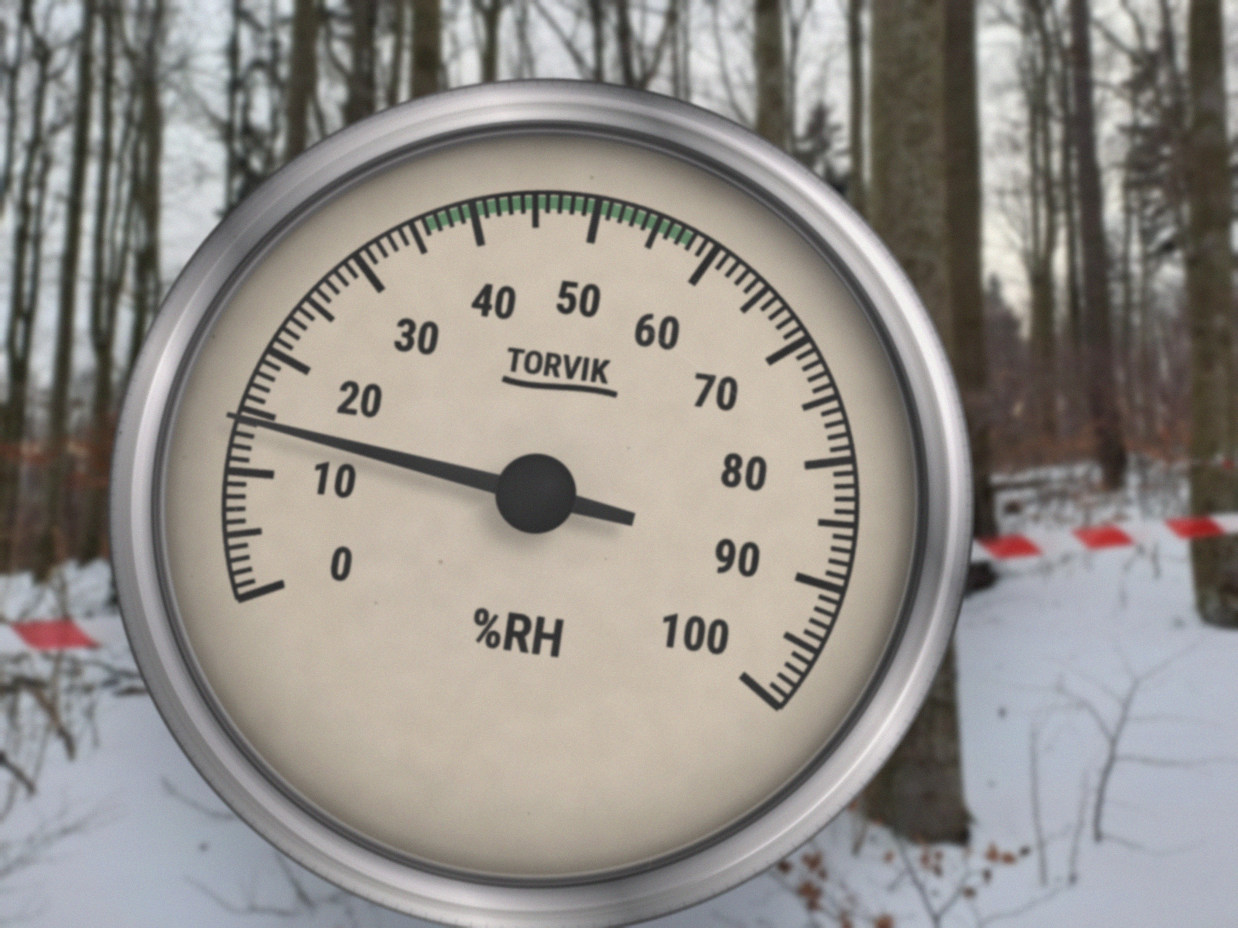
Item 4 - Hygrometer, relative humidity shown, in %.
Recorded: 14 %
